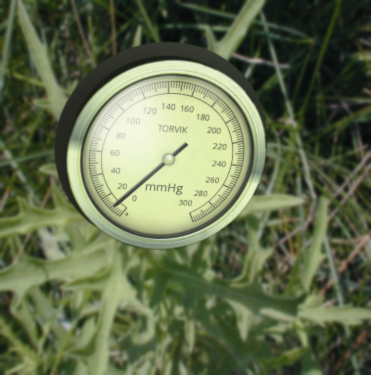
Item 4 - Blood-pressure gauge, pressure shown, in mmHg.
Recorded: 10 mmHg
